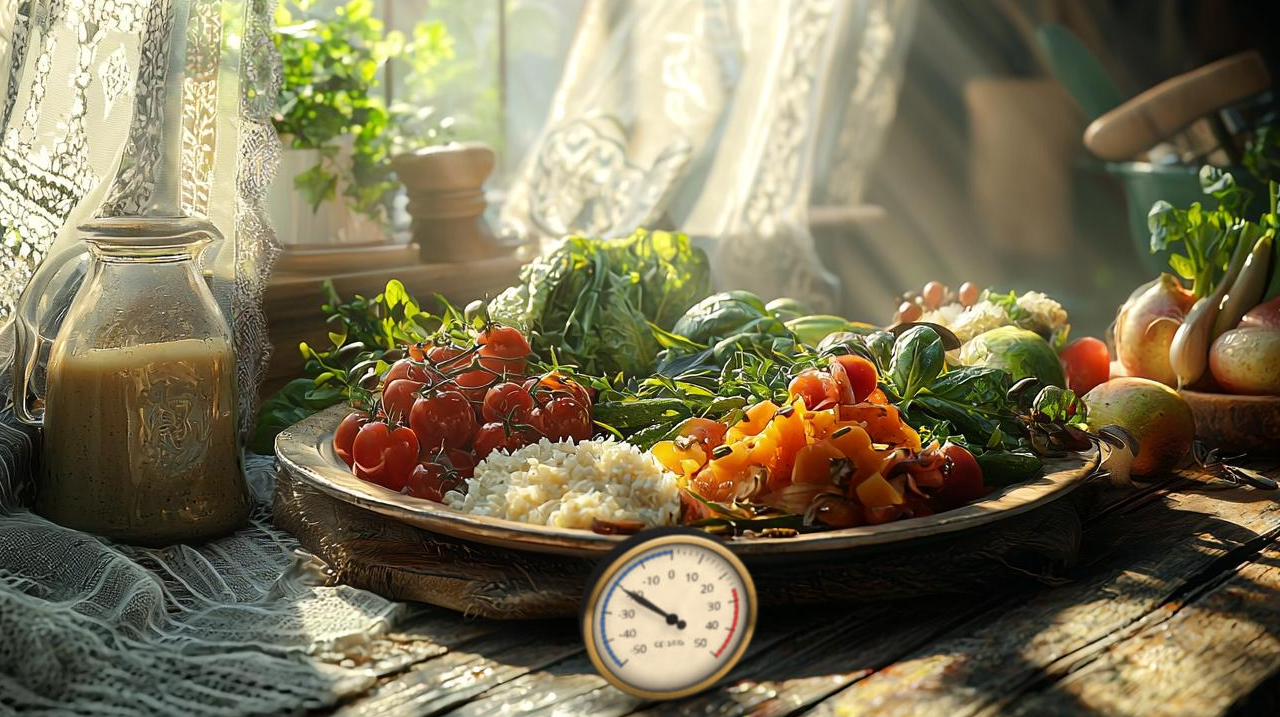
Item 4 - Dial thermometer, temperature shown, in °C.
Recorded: -20 °C
